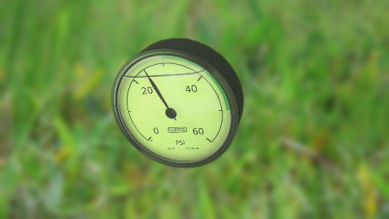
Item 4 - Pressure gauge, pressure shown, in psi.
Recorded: 25 psi
